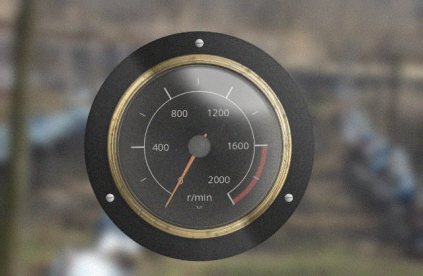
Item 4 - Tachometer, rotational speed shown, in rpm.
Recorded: 0 rpm
